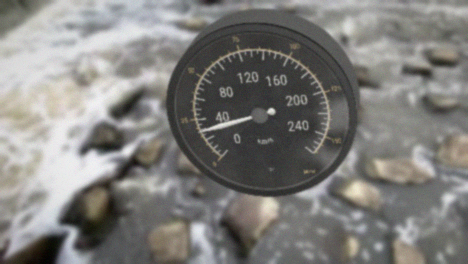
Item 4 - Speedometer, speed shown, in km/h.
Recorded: 30 km/h
